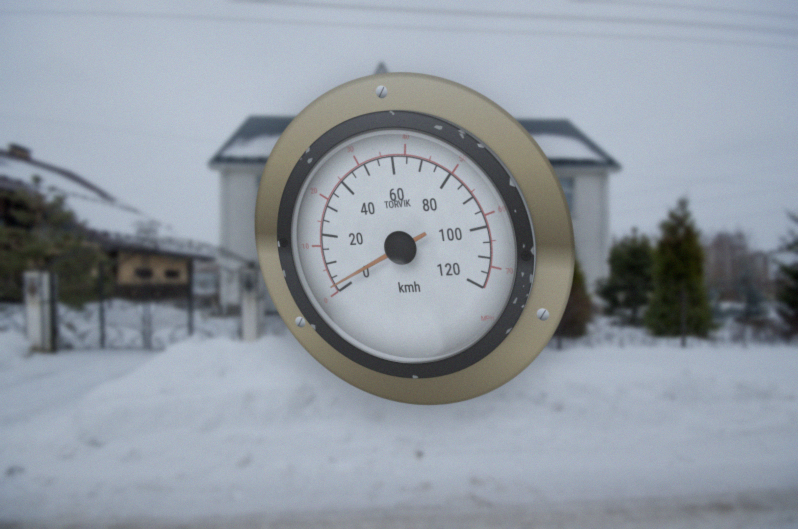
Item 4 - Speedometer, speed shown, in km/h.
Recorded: 2.5 km/h
